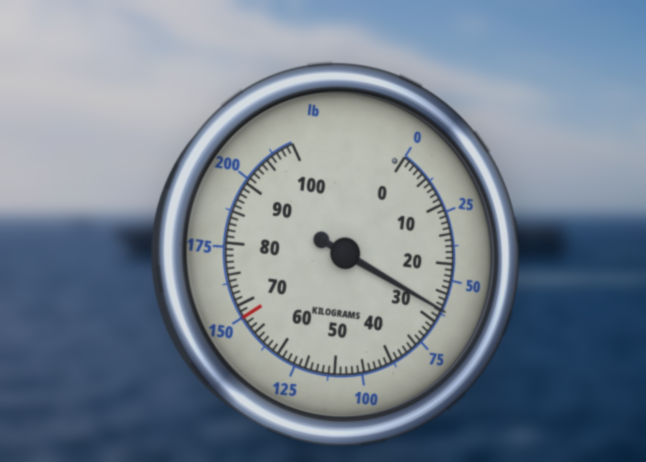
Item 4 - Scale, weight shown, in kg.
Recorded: 28 kg
